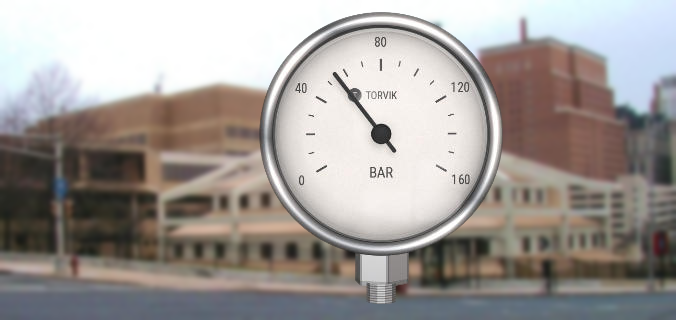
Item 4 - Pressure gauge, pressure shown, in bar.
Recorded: 55 bar
